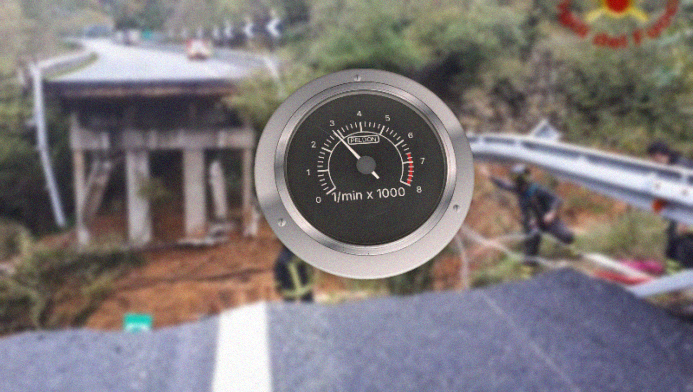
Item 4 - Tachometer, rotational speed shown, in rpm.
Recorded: 2800 rpm
